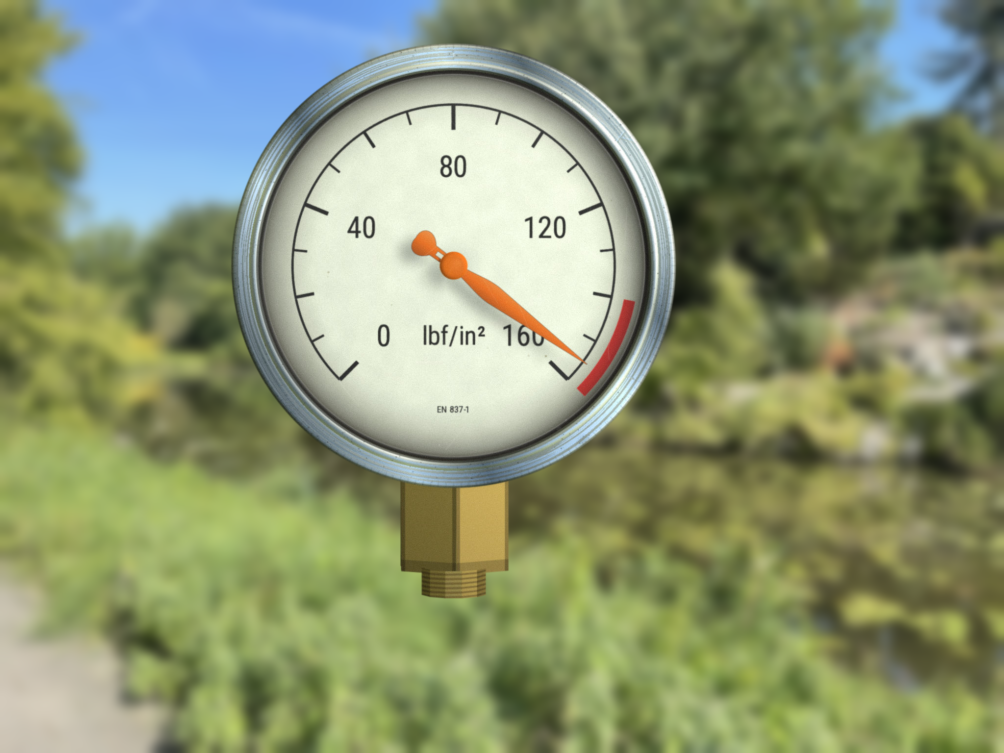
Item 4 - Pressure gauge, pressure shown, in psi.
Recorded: 155 psi
